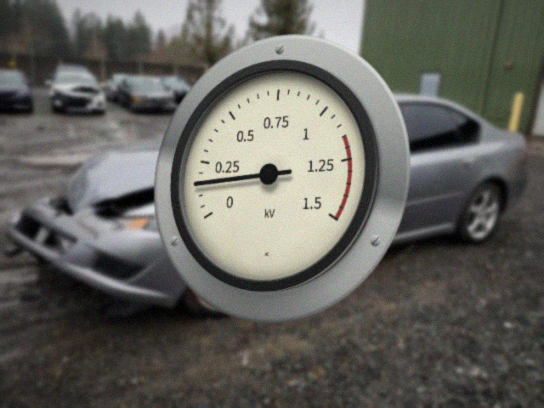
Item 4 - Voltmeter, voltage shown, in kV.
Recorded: 0.15 kV
